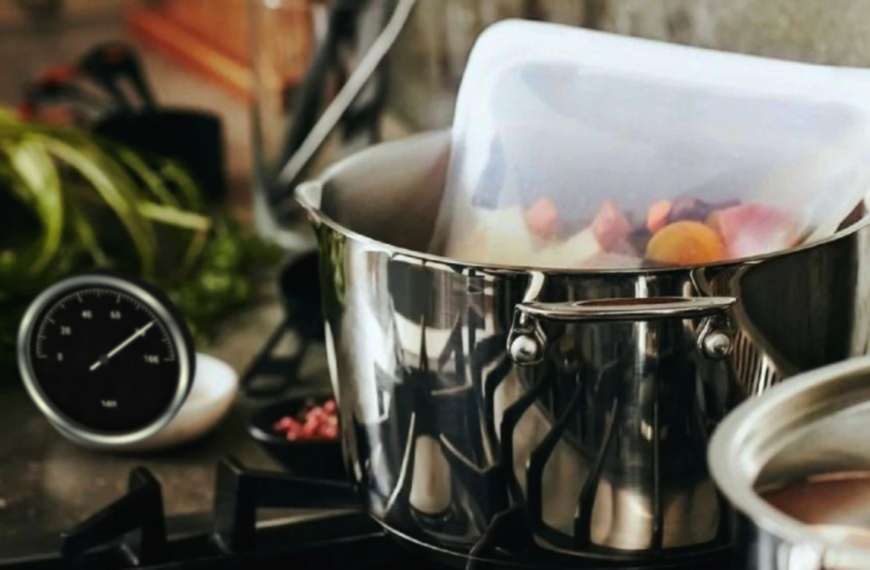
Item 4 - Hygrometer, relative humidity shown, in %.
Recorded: 80 %
